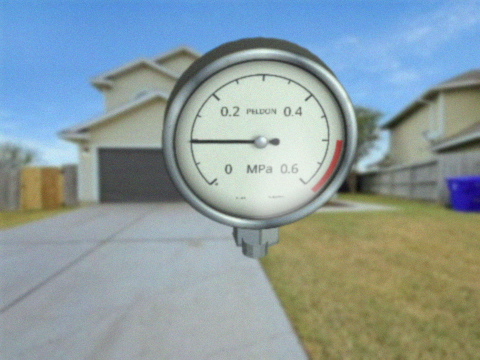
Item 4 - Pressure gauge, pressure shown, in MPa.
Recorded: 0.1 MPa
